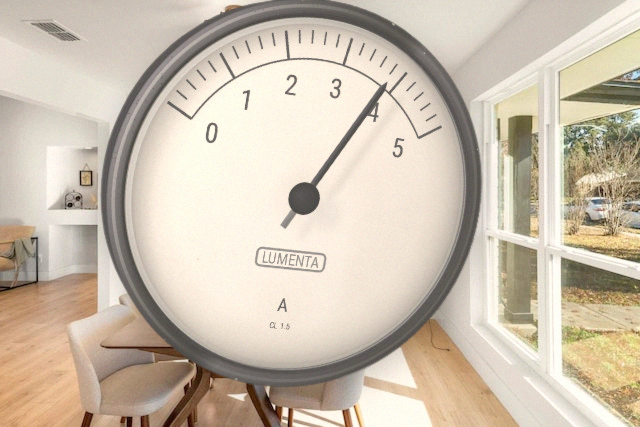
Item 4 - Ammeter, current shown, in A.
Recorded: 3.8 A
